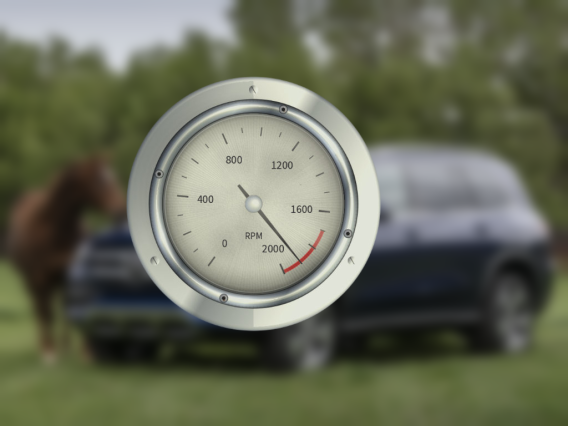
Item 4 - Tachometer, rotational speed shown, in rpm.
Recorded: 1900 rpm
